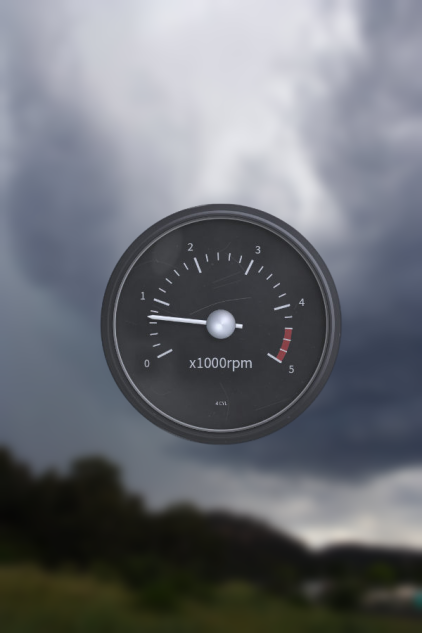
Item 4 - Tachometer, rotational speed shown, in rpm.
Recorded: 700 rpm
